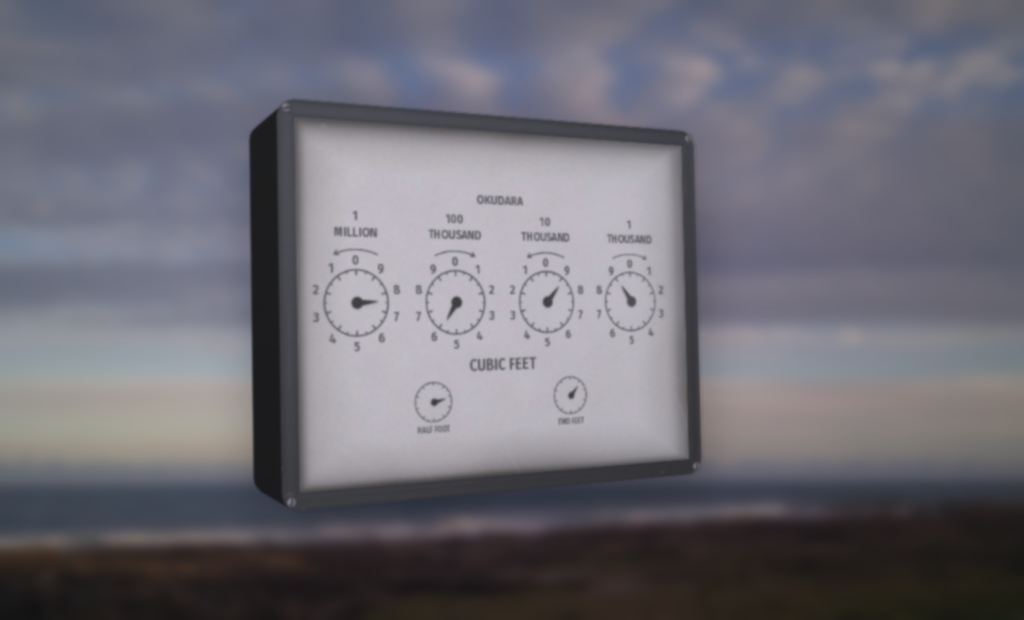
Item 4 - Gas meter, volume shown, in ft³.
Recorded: 758900 ft³
